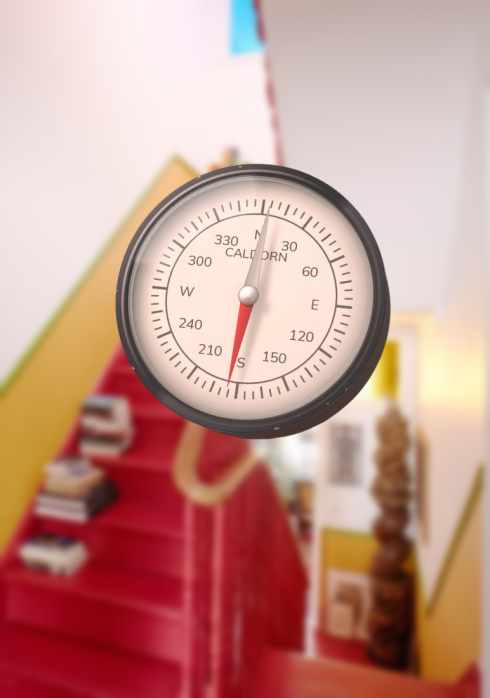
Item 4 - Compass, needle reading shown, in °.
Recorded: 185 °
